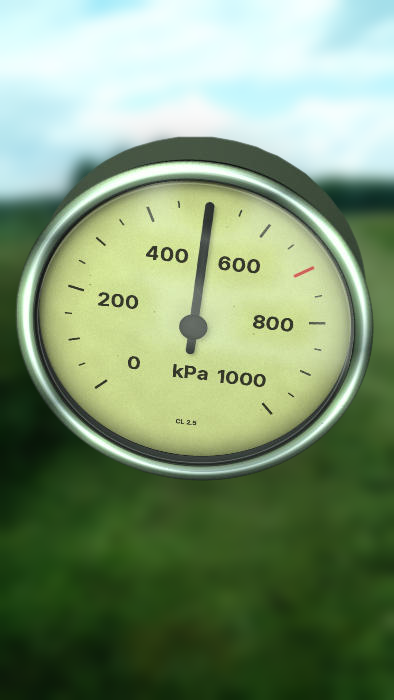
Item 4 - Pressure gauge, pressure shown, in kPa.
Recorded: 500 kPa
